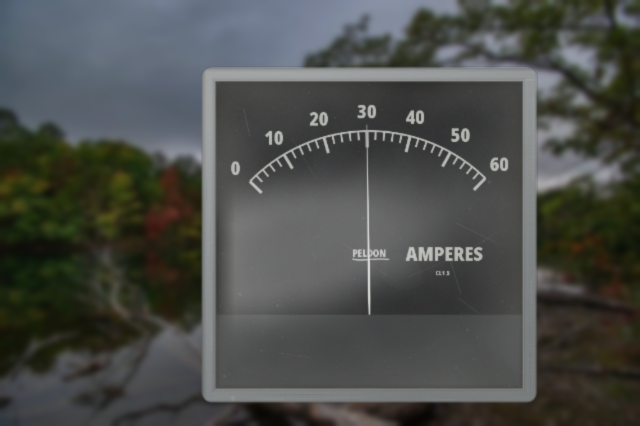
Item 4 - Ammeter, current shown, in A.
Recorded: 30 A
